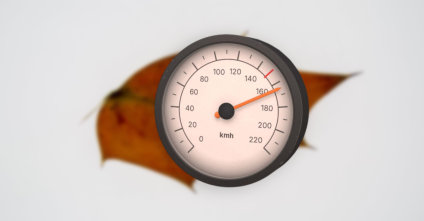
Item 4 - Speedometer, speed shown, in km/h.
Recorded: 165 km/h
